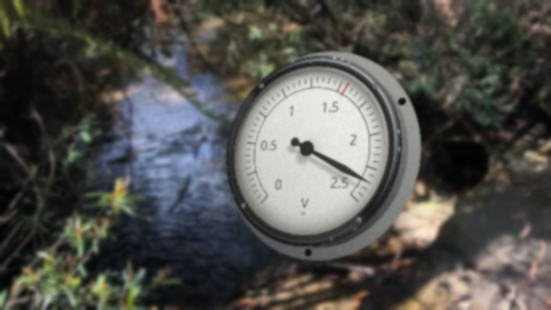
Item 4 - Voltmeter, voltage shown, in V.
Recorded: 2.35 V
